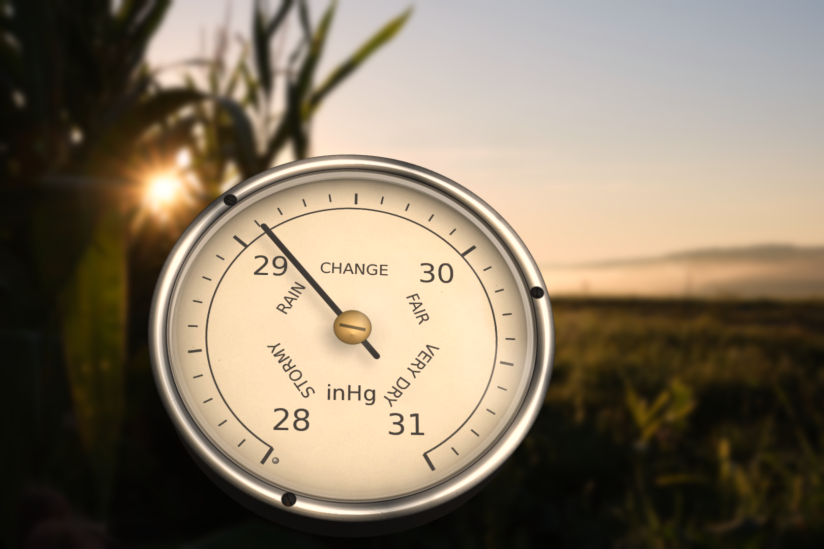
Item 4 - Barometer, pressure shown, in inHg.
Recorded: 29.1 inHg
